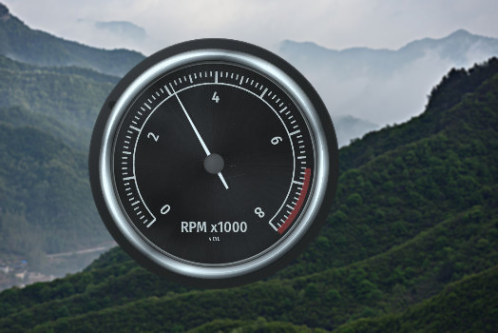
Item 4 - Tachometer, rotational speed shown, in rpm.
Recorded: 3100 rpm
